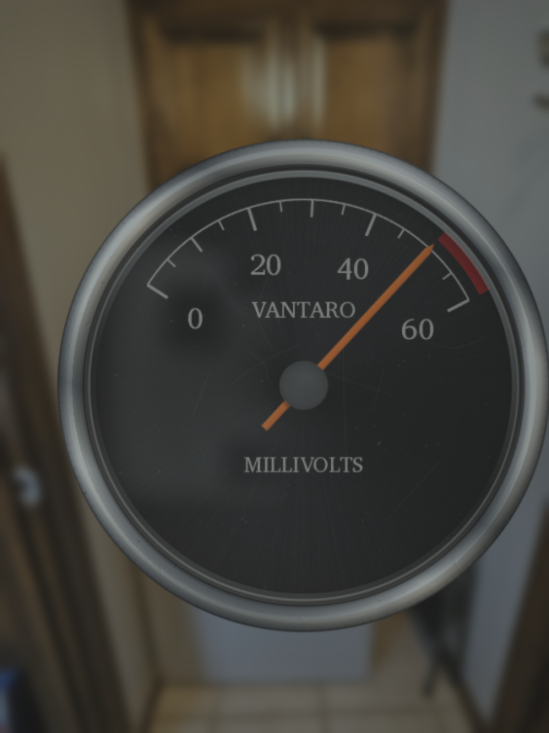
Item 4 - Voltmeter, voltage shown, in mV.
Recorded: 50 mV
